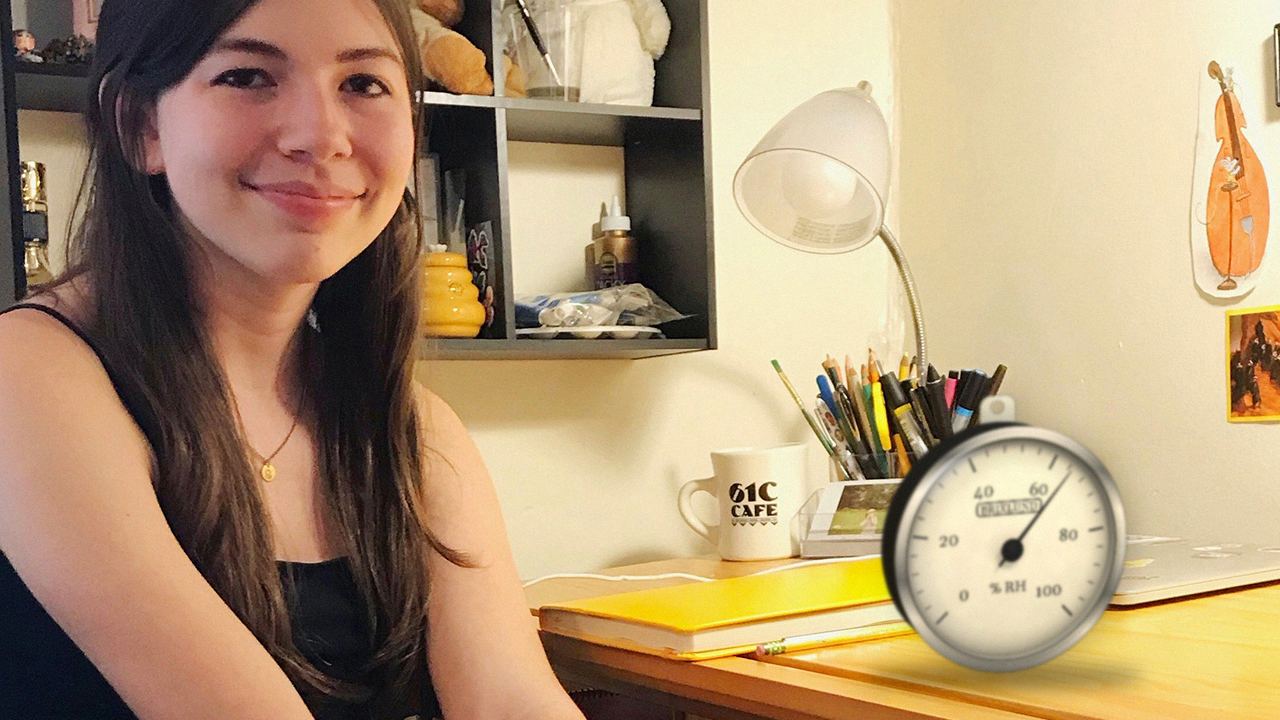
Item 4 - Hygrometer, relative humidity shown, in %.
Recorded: 64 %
